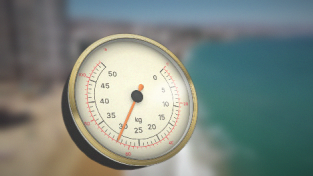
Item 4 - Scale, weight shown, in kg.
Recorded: 30 kg
